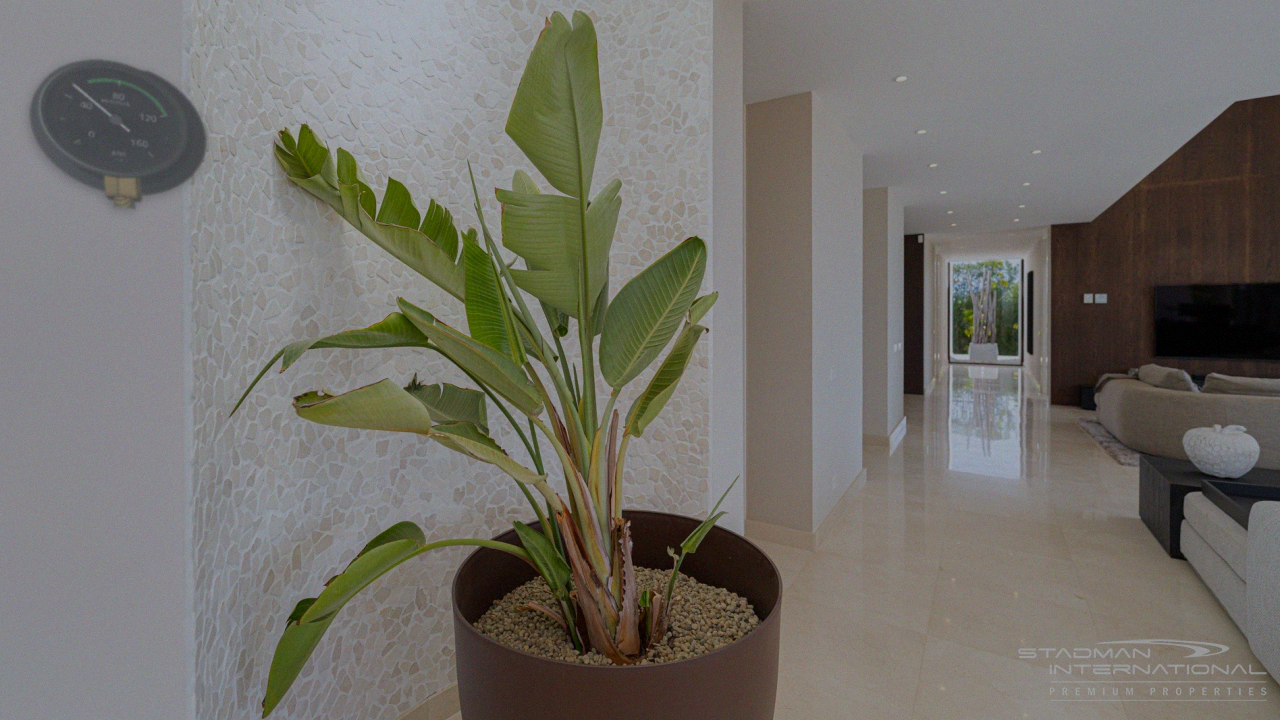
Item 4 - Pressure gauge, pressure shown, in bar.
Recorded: 50 bar
